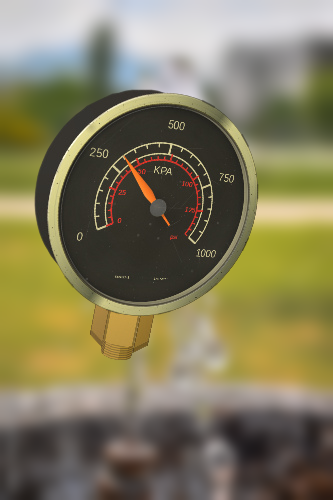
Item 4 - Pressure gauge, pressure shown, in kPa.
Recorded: 300 kPa
